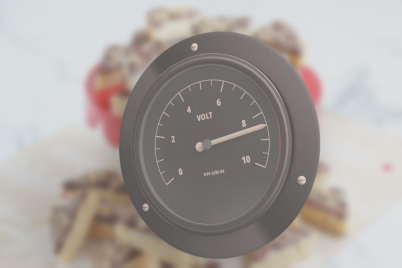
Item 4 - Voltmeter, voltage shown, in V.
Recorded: 8.5 V
